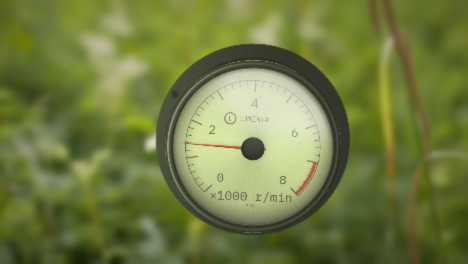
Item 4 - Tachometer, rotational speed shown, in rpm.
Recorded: 1400 rpm
